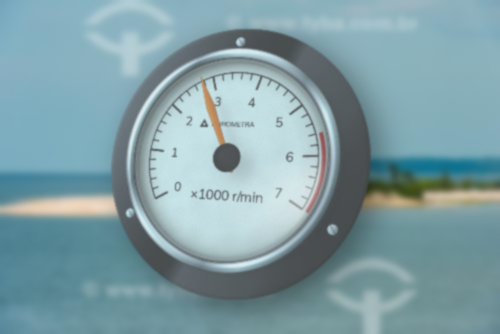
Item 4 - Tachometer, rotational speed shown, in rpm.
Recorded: 2800 rpm
